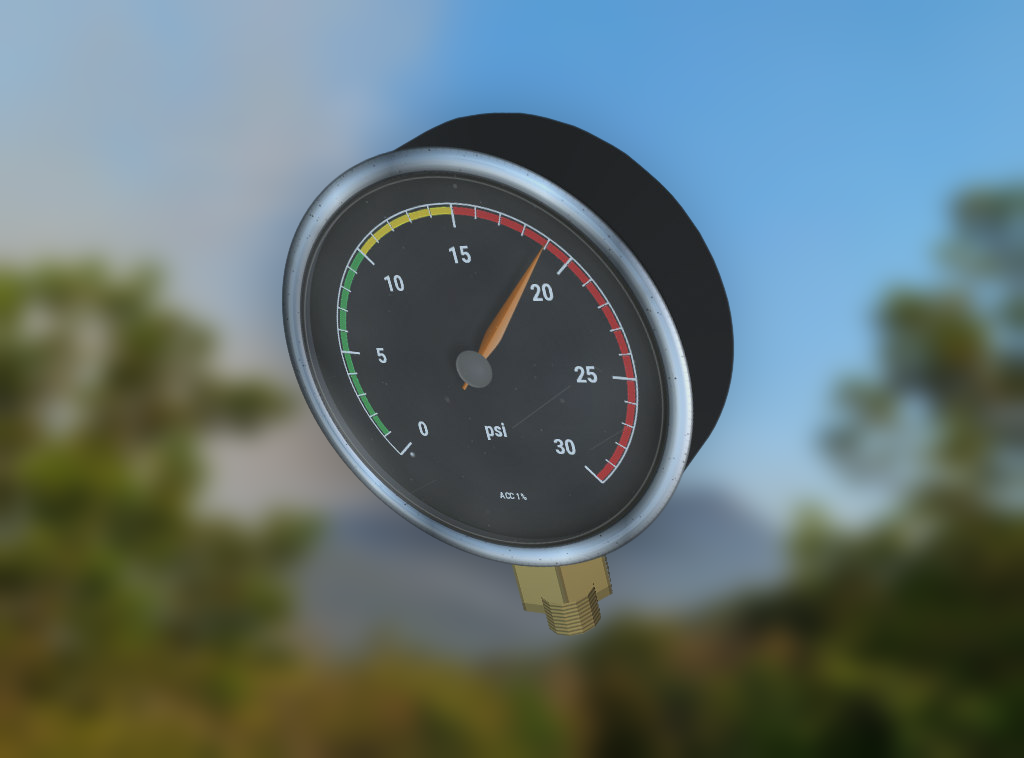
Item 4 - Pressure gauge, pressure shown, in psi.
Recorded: 19 psi
